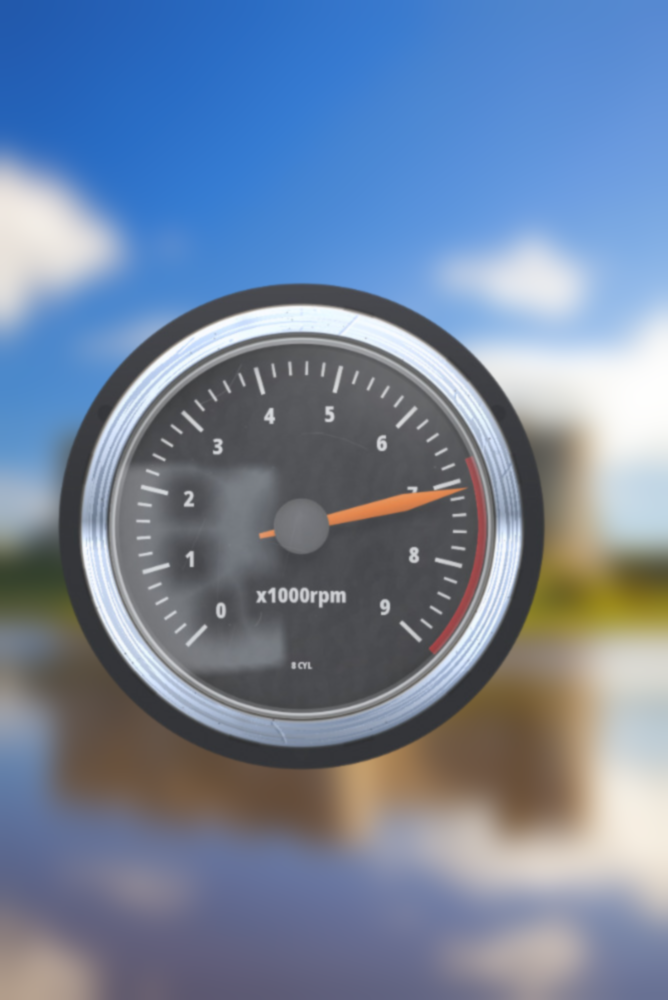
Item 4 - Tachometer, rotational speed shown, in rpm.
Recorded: 7100 rpm
